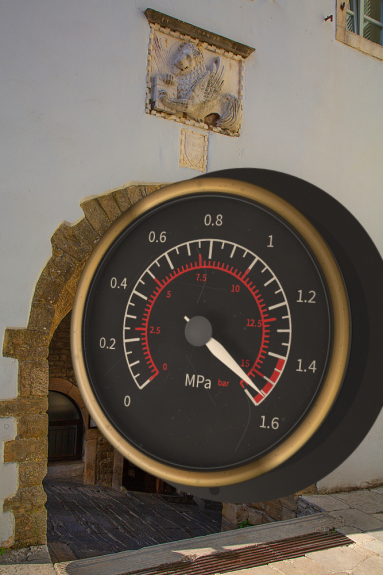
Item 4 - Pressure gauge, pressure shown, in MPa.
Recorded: 1.55 MPa
